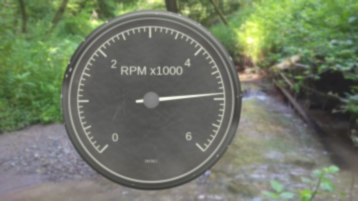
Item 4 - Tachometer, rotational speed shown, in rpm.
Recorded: 4900 rpm
